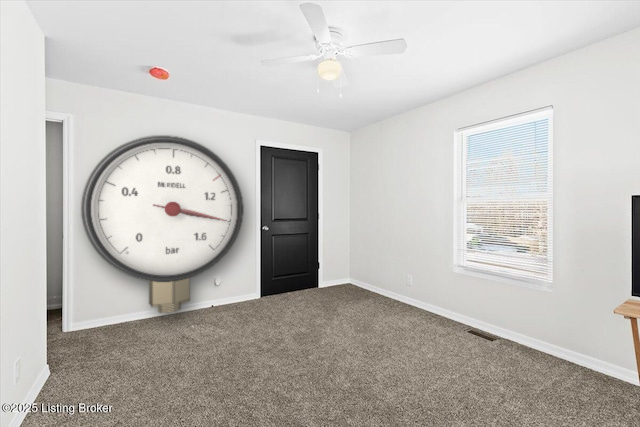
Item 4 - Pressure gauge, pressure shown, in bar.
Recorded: 1.4 bar
